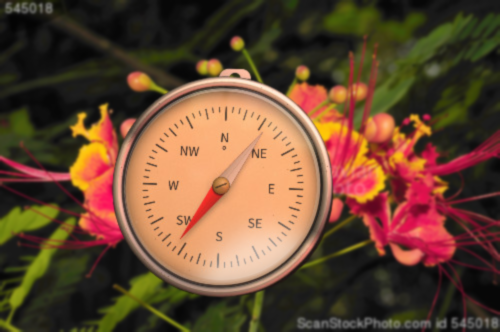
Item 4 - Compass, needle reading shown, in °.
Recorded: 215 °
